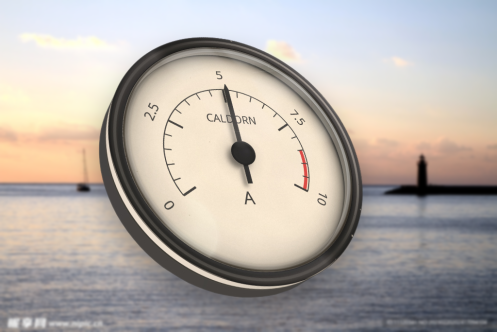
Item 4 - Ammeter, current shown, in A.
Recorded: 5 A
